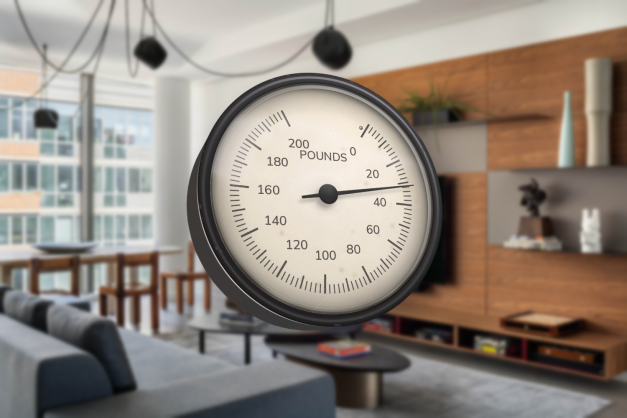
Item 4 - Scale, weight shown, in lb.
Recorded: 32 lb
